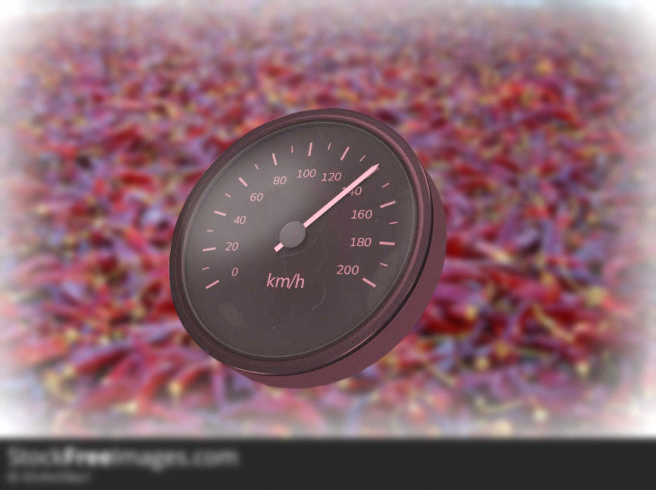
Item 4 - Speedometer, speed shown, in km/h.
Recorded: 140 km/h
